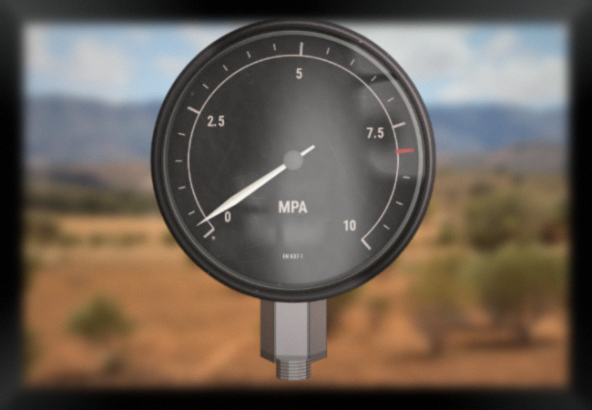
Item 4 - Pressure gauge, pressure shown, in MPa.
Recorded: 0.25 MPa
